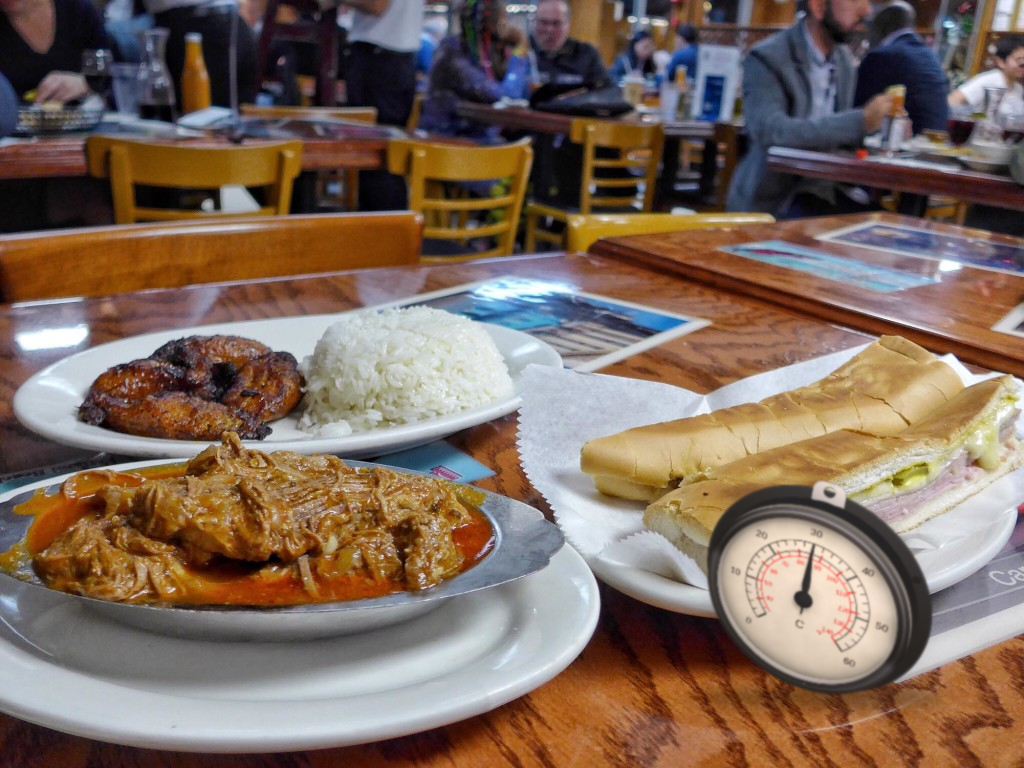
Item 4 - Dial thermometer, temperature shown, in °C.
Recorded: 30 °C
